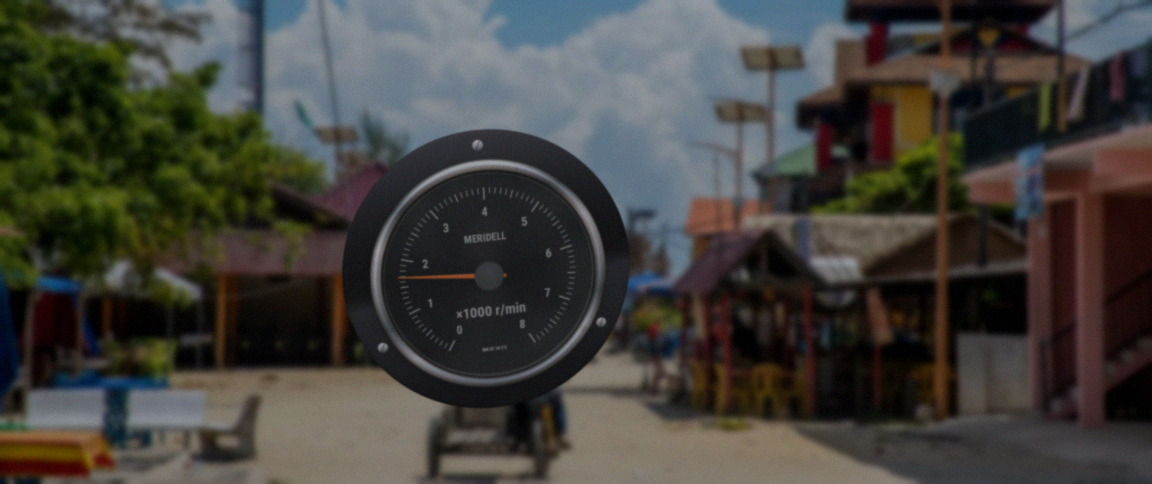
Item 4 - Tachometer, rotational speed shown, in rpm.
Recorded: 1700 rpm
